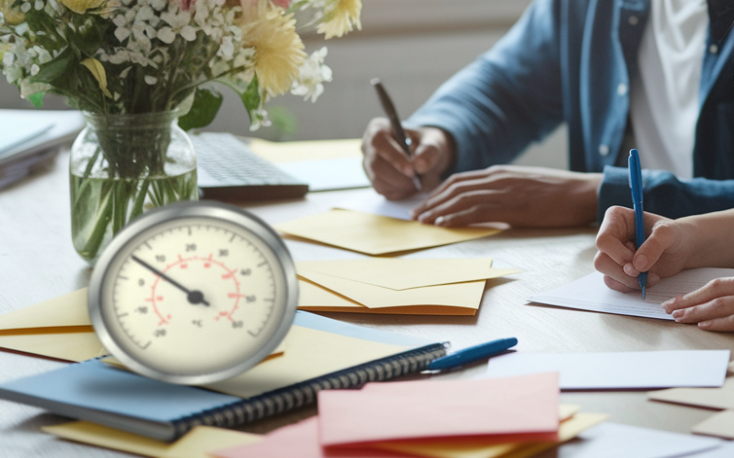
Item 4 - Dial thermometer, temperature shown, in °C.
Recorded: 6 °C
